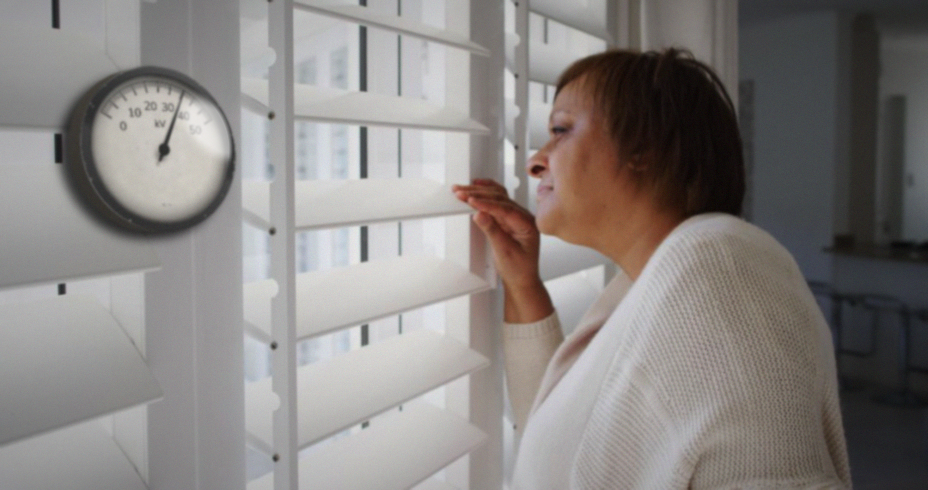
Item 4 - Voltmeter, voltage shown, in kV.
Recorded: 35 kV
